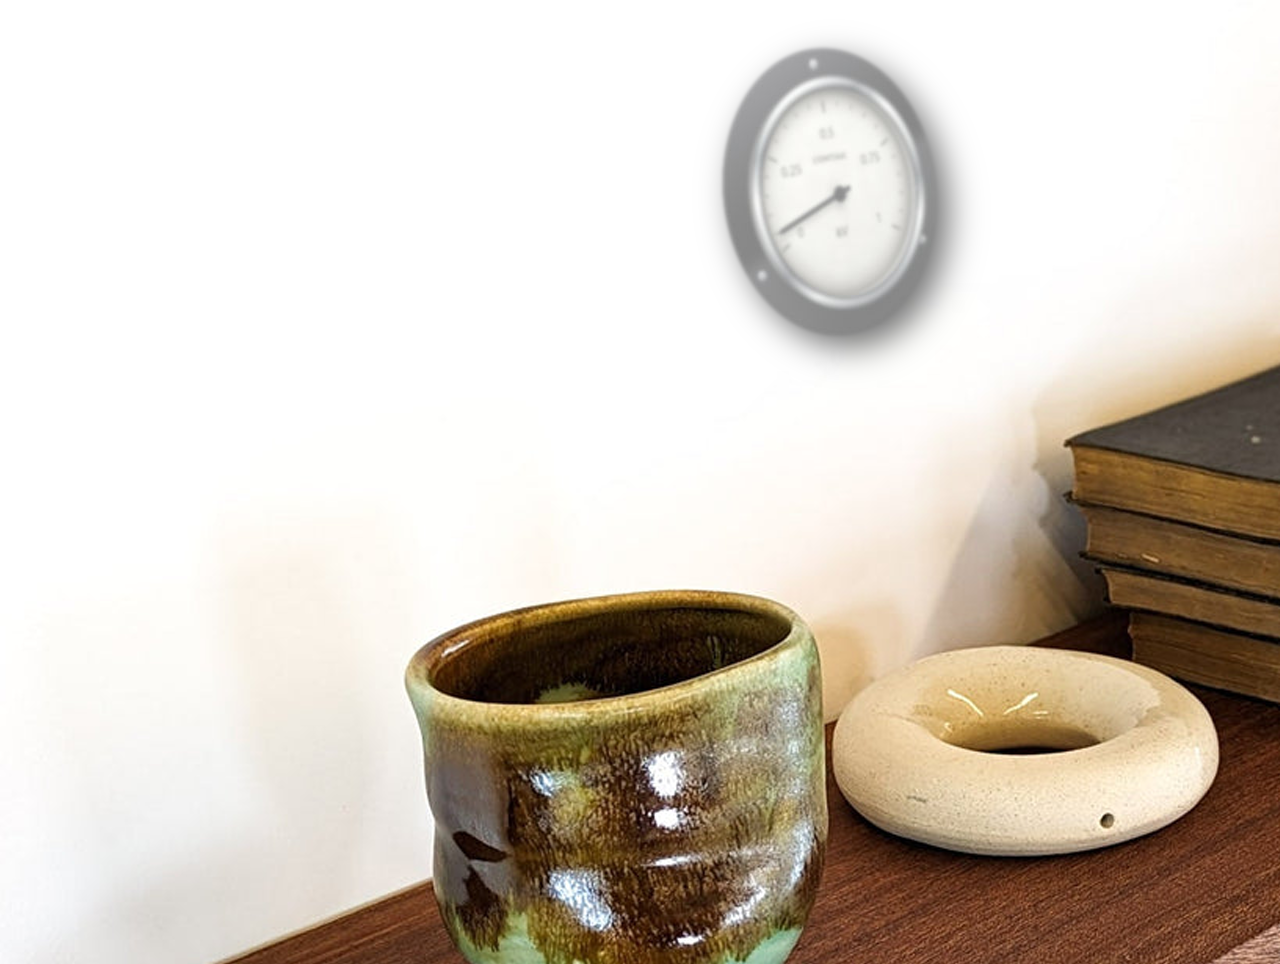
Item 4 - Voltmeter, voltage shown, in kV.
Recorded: 0.05 kV
